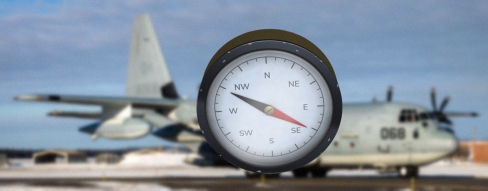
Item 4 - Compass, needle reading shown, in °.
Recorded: 120 °
